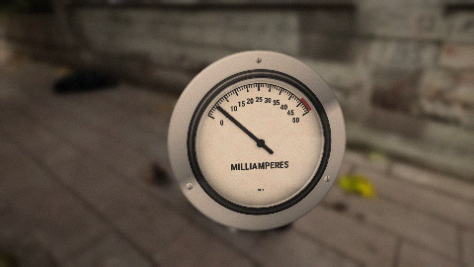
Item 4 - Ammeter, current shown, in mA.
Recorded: 5 mA
